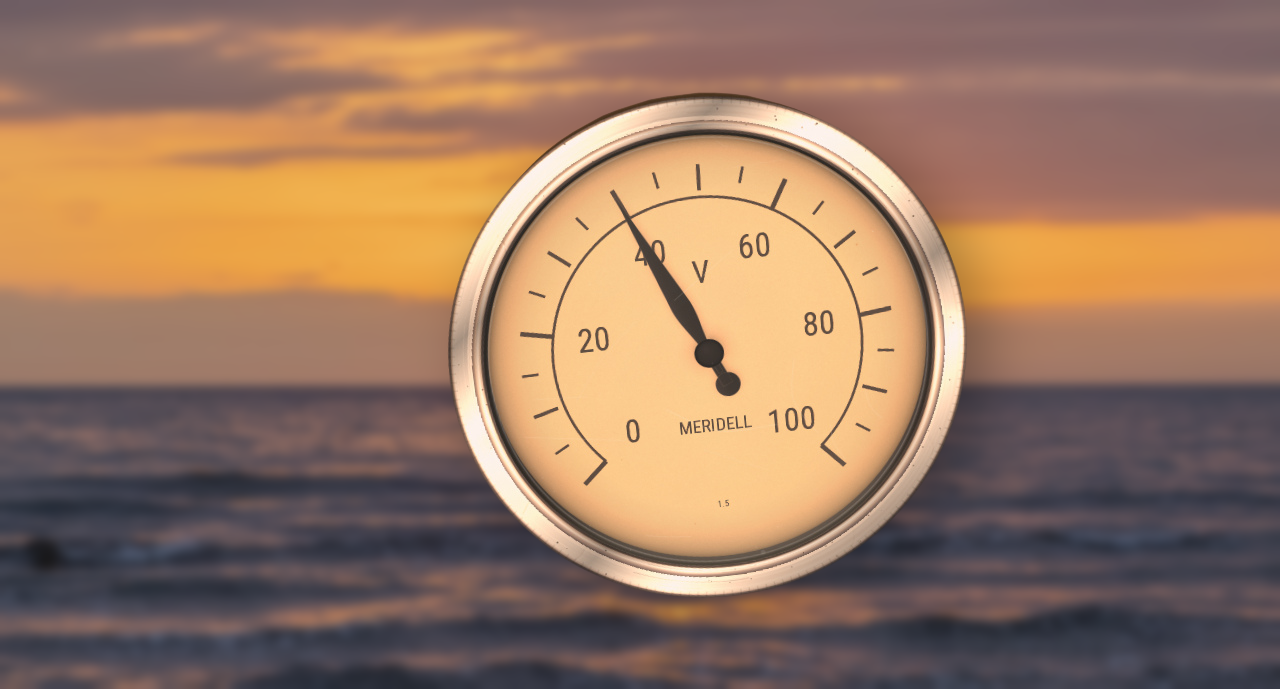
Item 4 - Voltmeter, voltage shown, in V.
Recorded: 40 V
